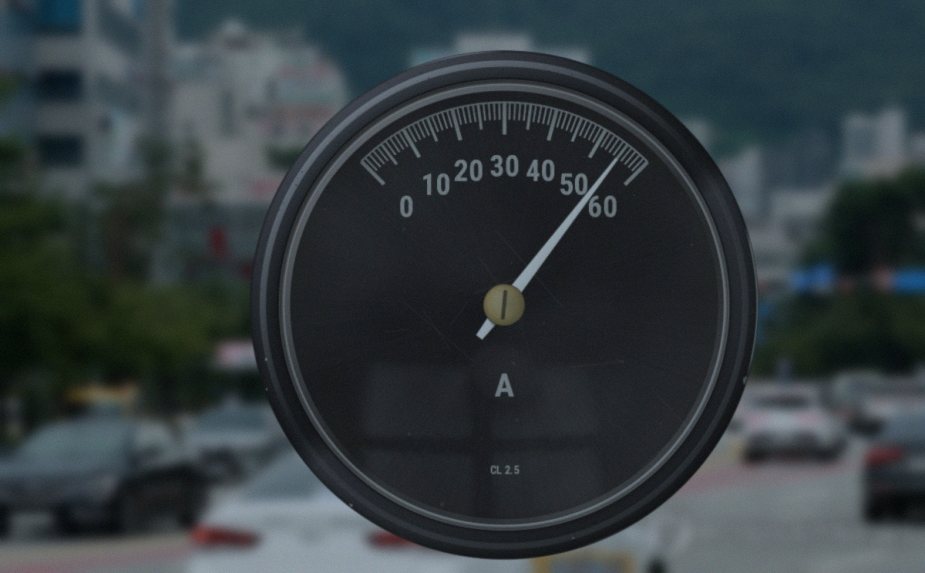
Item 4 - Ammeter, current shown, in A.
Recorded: 55 A
